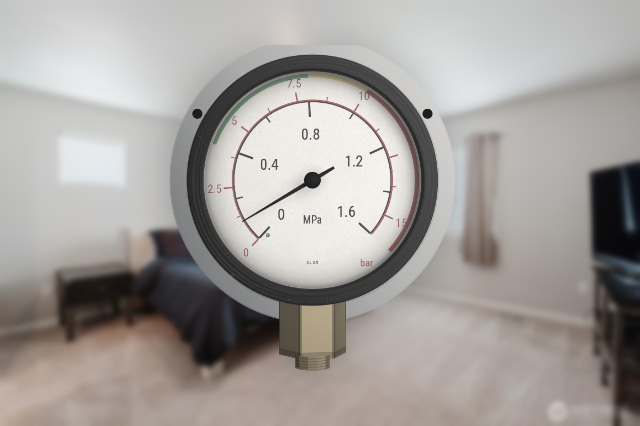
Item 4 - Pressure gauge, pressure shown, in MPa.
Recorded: 0.1 MPa
